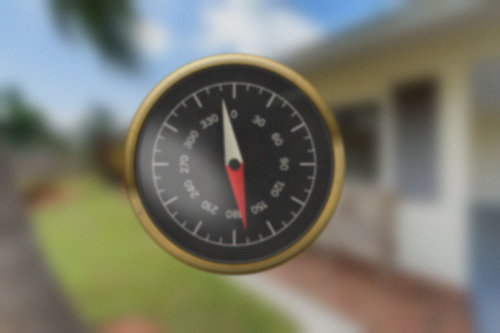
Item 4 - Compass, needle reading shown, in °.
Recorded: 170 °
